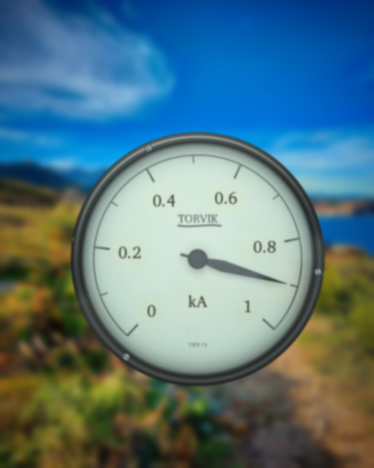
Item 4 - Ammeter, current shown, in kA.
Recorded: 0.9 kA
